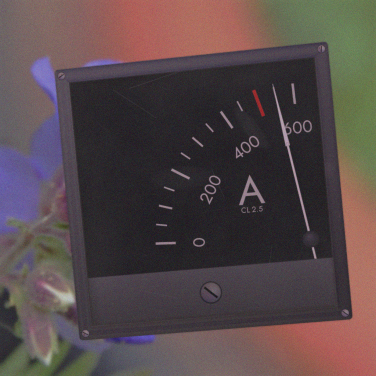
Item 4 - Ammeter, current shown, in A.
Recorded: 550 A
